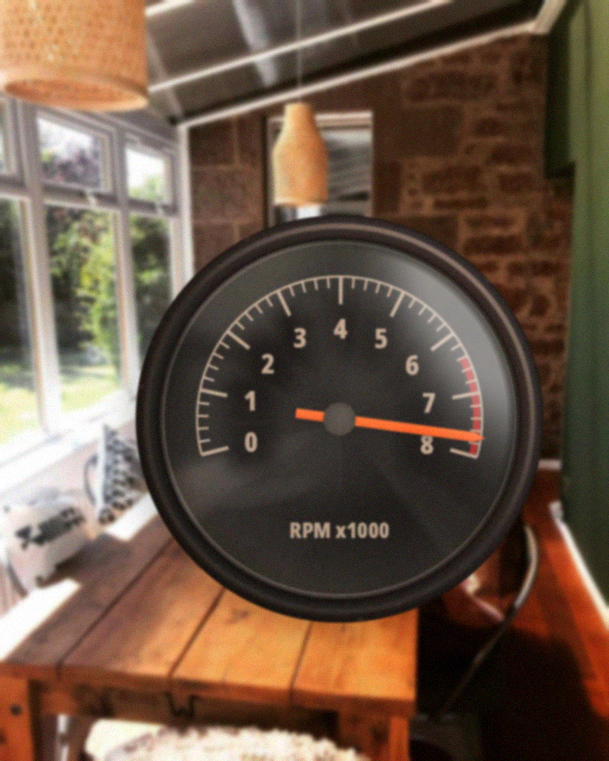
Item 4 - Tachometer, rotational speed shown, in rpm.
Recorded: 7700 rpm
